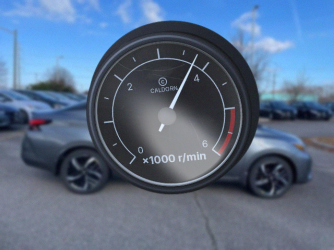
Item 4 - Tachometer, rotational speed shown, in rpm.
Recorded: 3750 rpm
